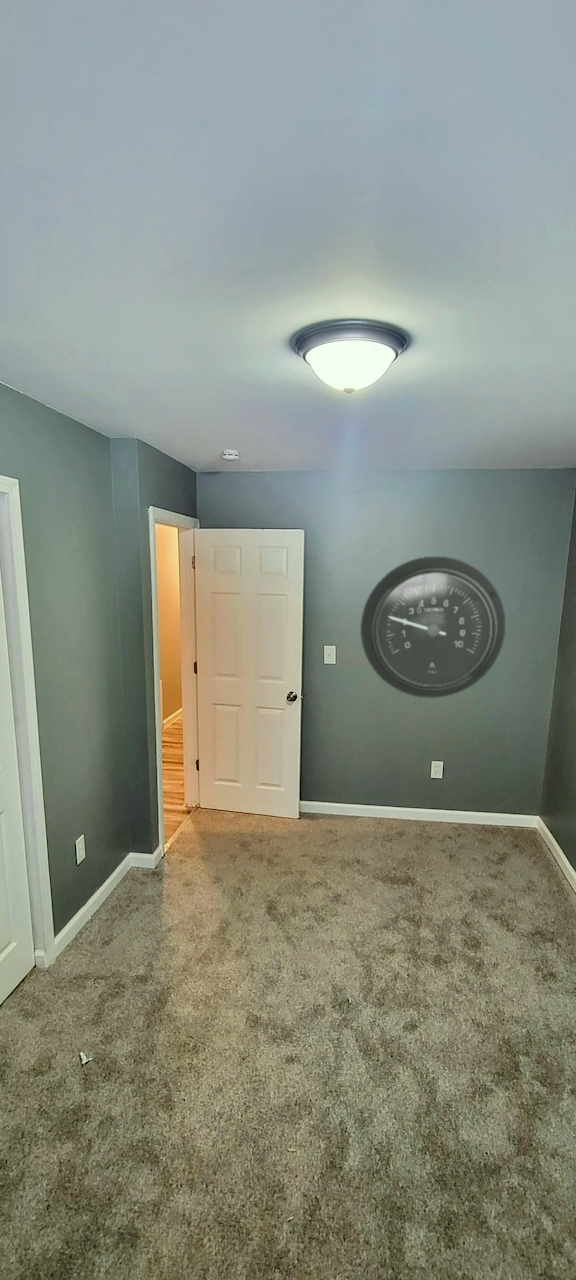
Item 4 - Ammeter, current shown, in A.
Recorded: 2 A
